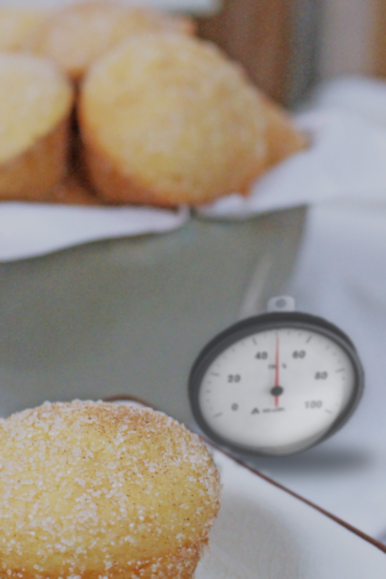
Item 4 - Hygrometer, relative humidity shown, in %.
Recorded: 48 %
